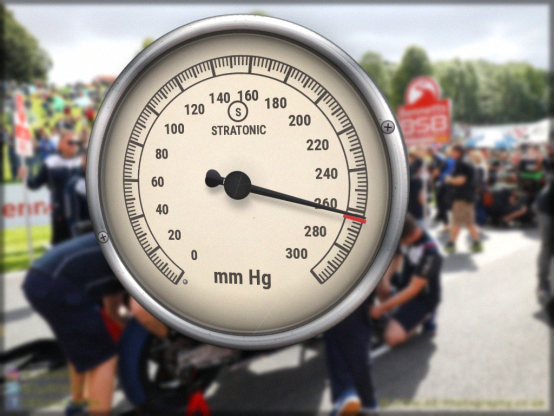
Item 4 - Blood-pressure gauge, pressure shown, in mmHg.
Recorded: 262 mmHg
